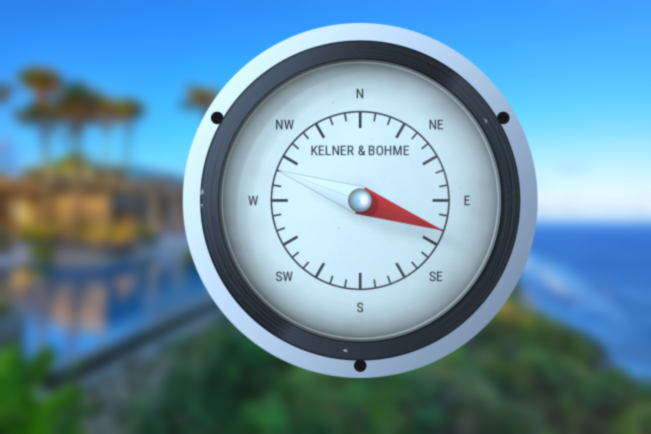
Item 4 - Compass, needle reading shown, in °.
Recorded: 110 °
